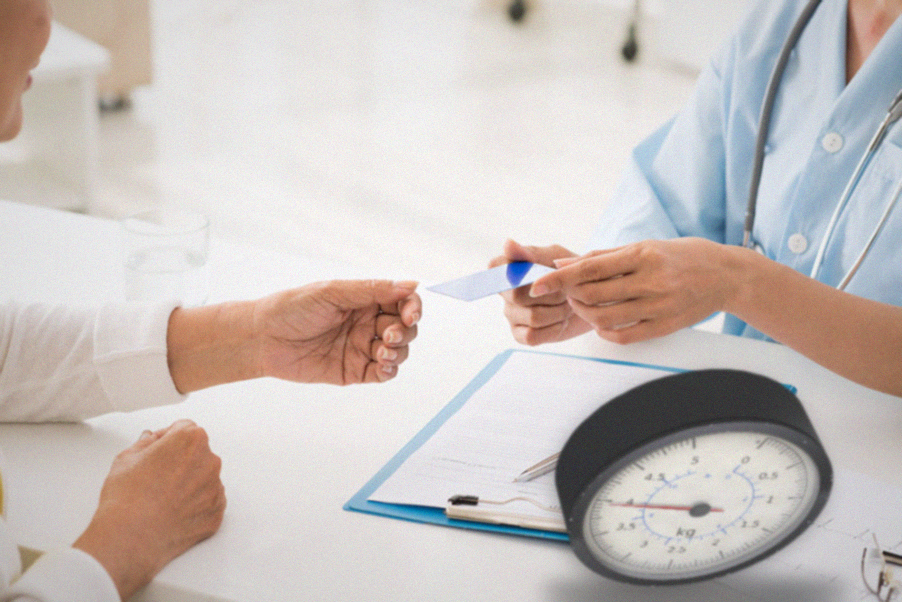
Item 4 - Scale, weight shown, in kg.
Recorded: 4 kg
